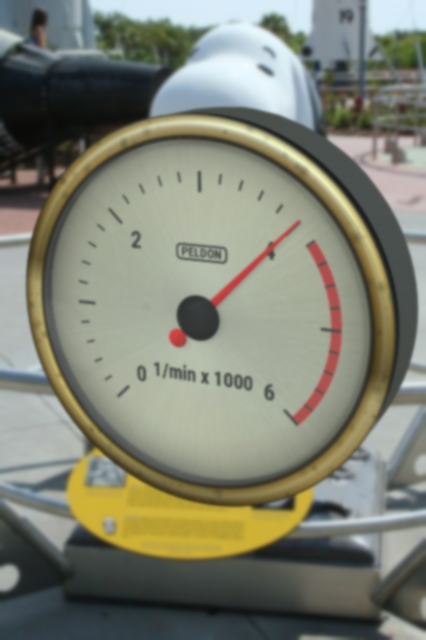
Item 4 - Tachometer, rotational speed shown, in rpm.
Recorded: 4000 rpm
